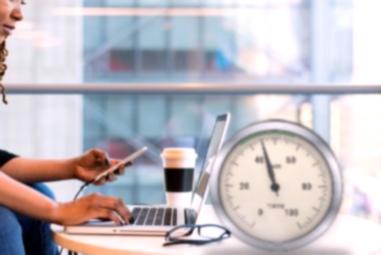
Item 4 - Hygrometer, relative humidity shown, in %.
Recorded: 45 %
